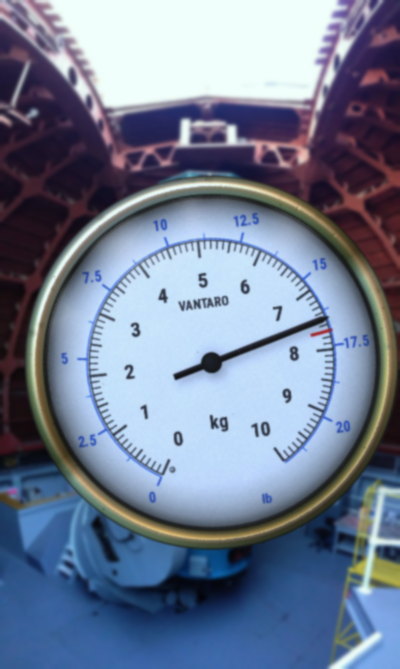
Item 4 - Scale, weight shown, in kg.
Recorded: 7.5 kg
